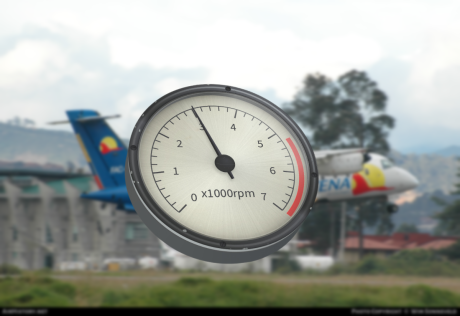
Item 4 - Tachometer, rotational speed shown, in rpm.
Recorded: 3000 rpm
